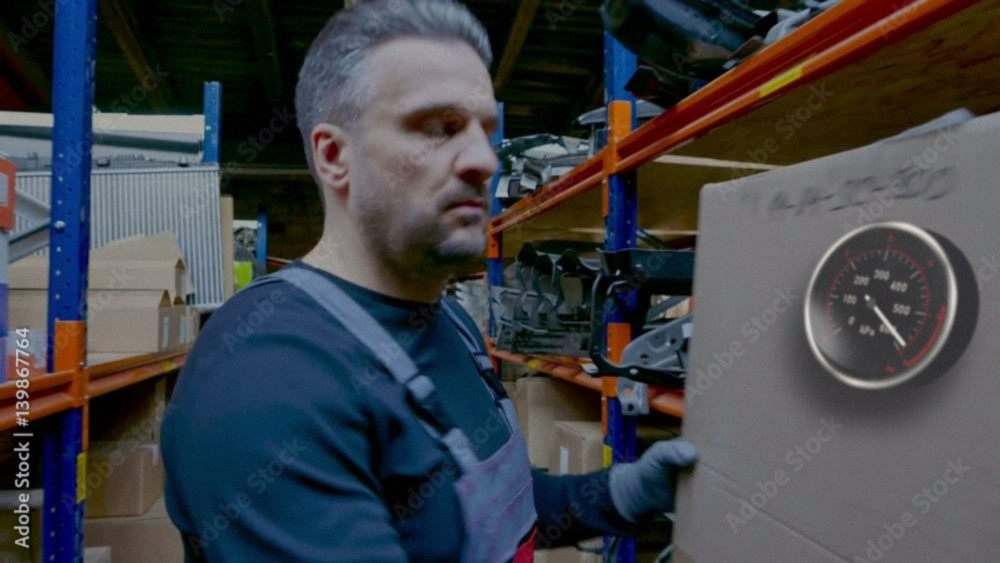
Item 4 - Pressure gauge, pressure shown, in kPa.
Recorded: 580 kPa
